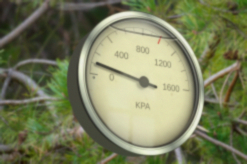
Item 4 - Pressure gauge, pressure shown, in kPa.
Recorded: 100 kPa
